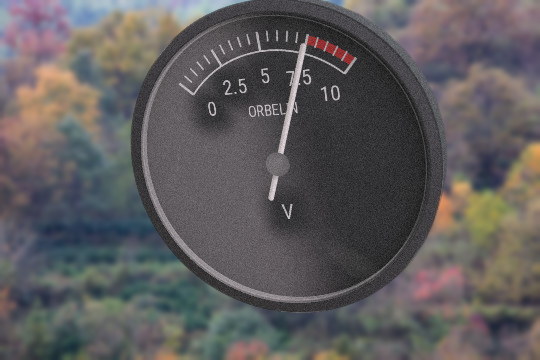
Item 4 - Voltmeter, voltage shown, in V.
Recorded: 7.5 V
